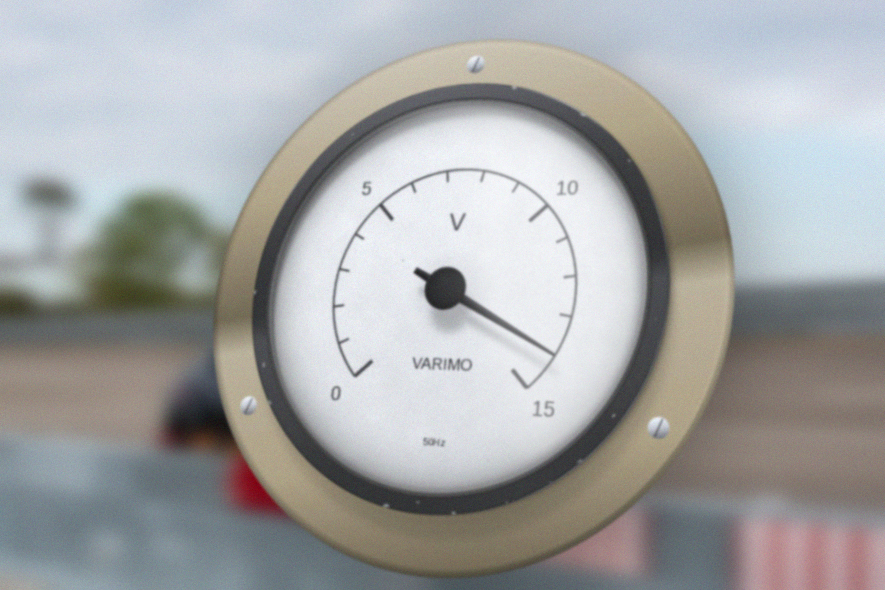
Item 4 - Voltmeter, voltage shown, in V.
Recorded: 14 V
